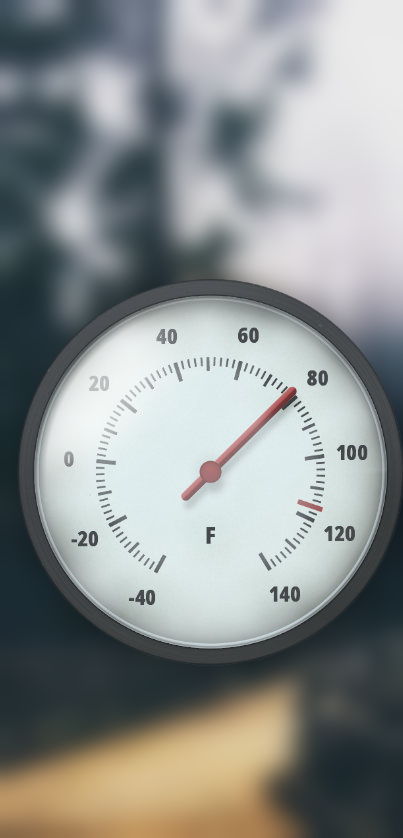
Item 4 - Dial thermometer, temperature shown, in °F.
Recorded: 78 °F
